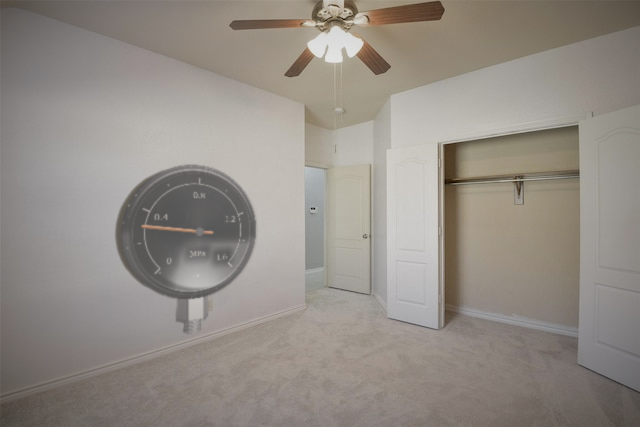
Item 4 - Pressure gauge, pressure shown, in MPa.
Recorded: 0.3 MPa
